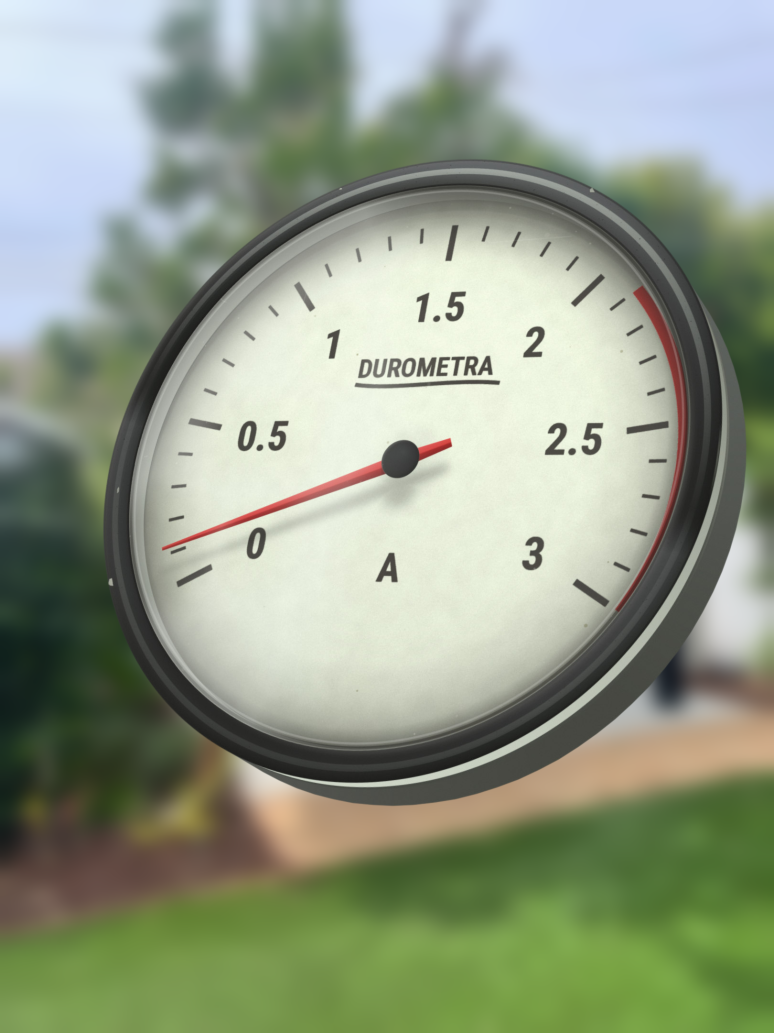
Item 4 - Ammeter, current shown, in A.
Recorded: 0.1 A
